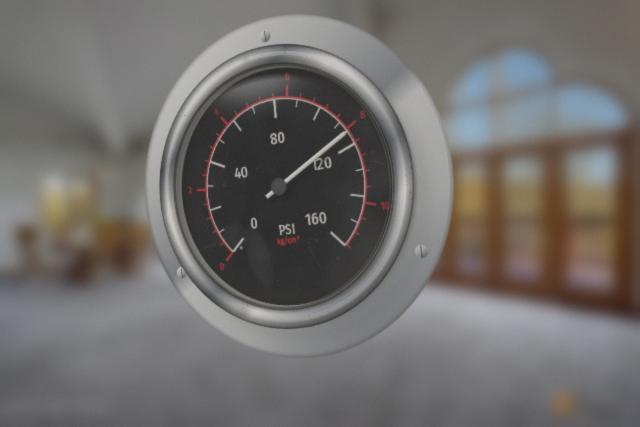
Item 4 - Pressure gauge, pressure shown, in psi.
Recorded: 115 psi
